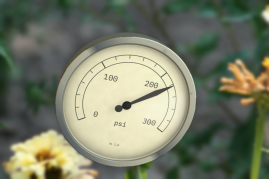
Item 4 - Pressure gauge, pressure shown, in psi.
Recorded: 220 psi
